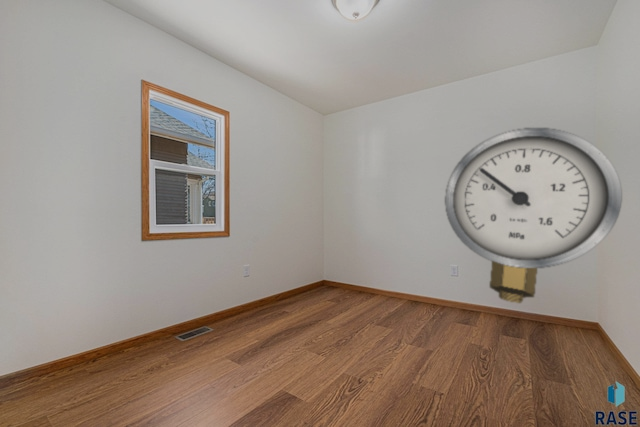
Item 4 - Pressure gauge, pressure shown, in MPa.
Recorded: 0.5 MPa
